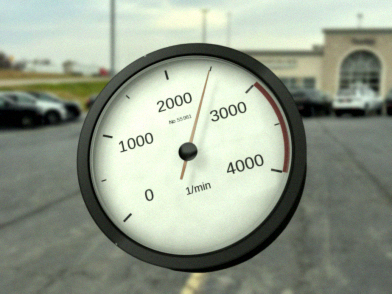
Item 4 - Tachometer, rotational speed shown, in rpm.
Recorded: 2500 rpm
